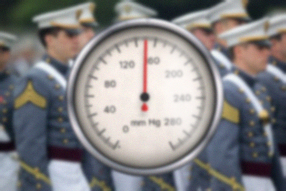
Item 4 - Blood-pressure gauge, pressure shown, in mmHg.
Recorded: 150 mmHg
